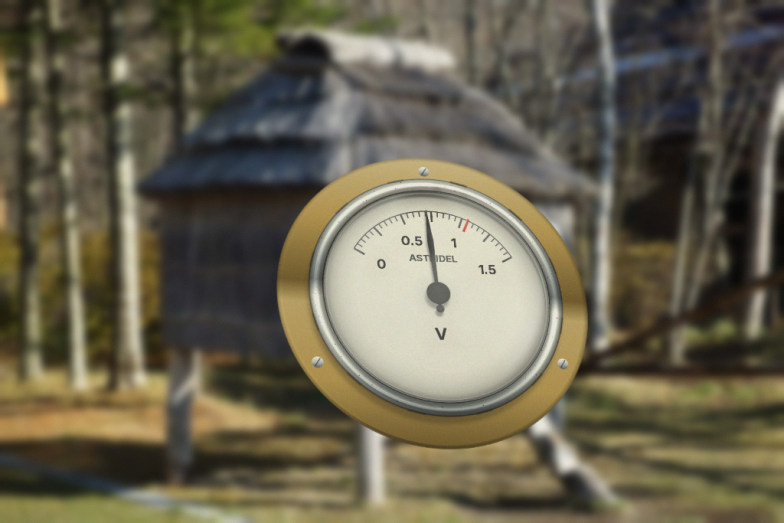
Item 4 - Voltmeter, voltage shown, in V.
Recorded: 0.7 V
